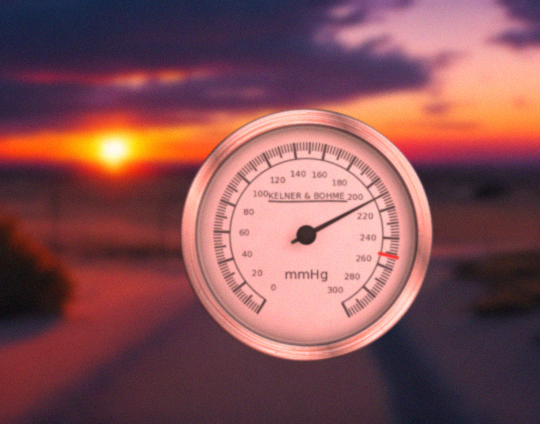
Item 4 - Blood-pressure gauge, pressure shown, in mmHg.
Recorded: 210 mmHg
